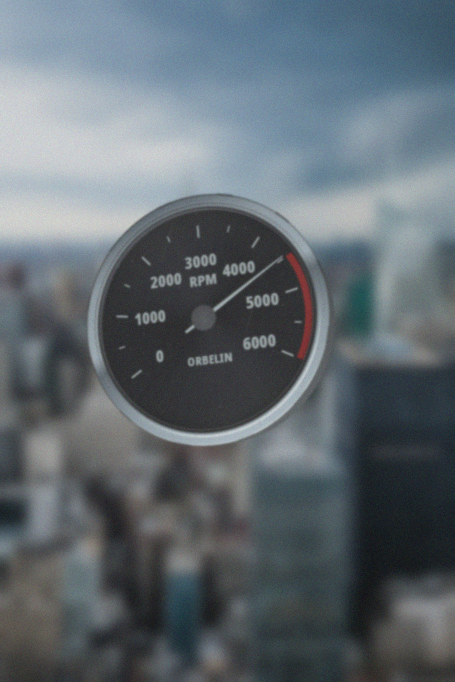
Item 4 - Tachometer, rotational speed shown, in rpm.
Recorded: 4500 rpm
